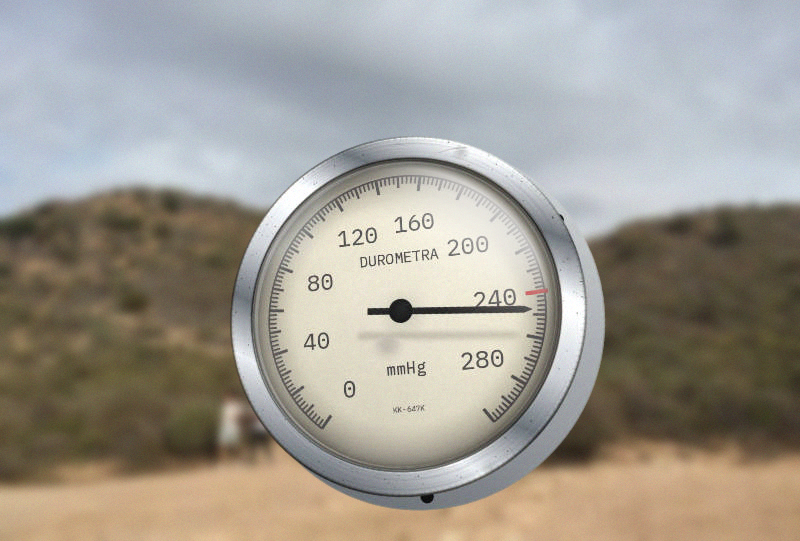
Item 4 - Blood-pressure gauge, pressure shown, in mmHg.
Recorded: 248 mmHg
